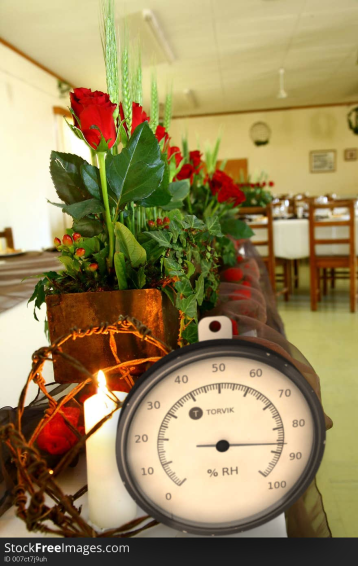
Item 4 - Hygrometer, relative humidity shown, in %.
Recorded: 85 %
